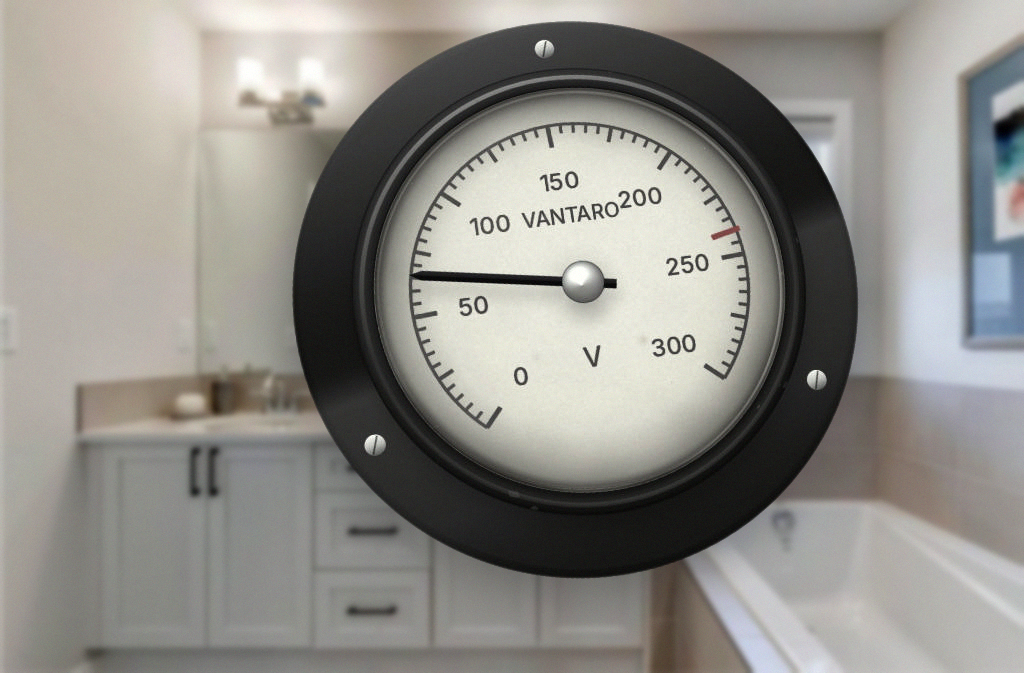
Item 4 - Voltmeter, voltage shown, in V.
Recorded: 65 V
